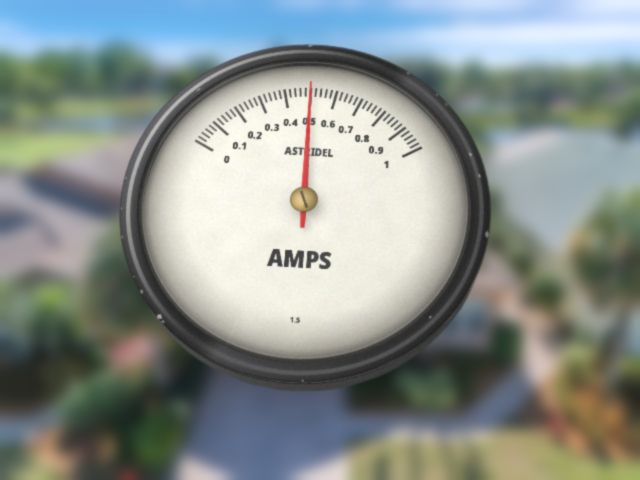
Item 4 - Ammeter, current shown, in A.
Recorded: 0.5 A
